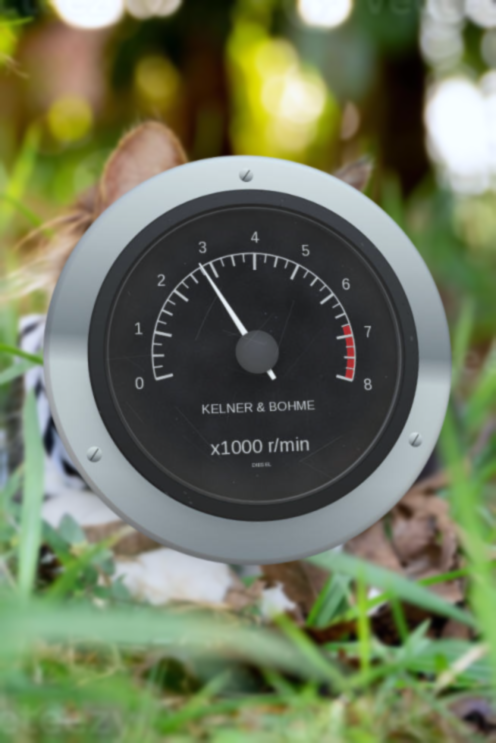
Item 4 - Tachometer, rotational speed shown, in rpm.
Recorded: 2750 rpm
